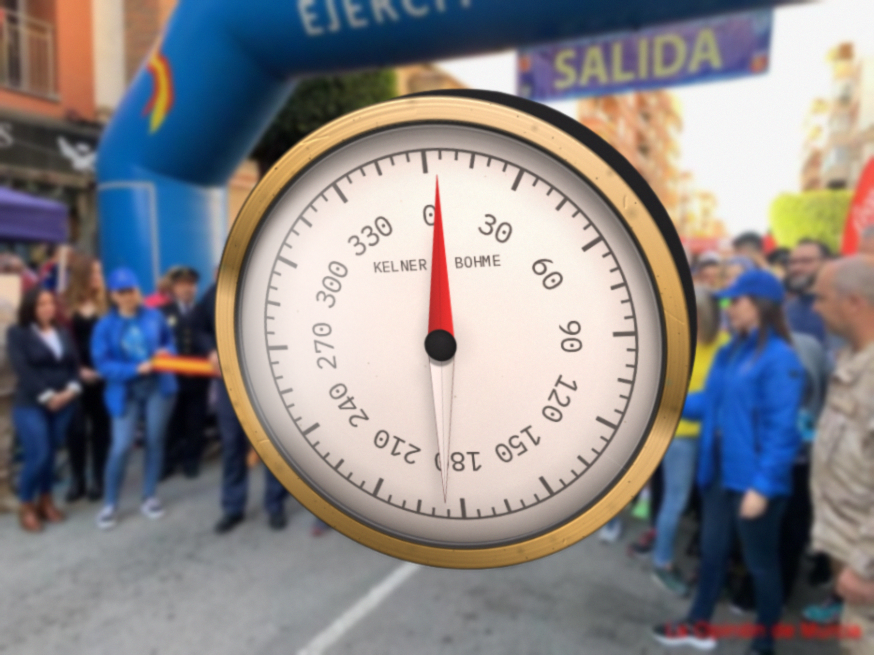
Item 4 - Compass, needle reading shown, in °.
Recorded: 5 °
